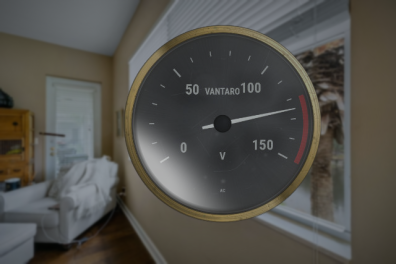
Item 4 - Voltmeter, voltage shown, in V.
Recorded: 125 V
